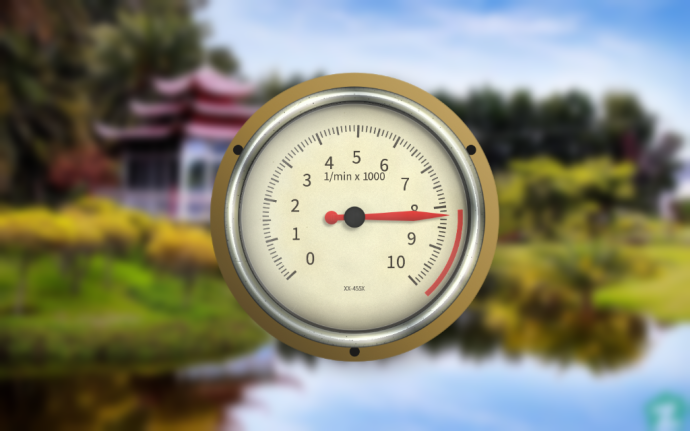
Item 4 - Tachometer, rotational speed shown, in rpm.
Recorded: 8200 rpm
